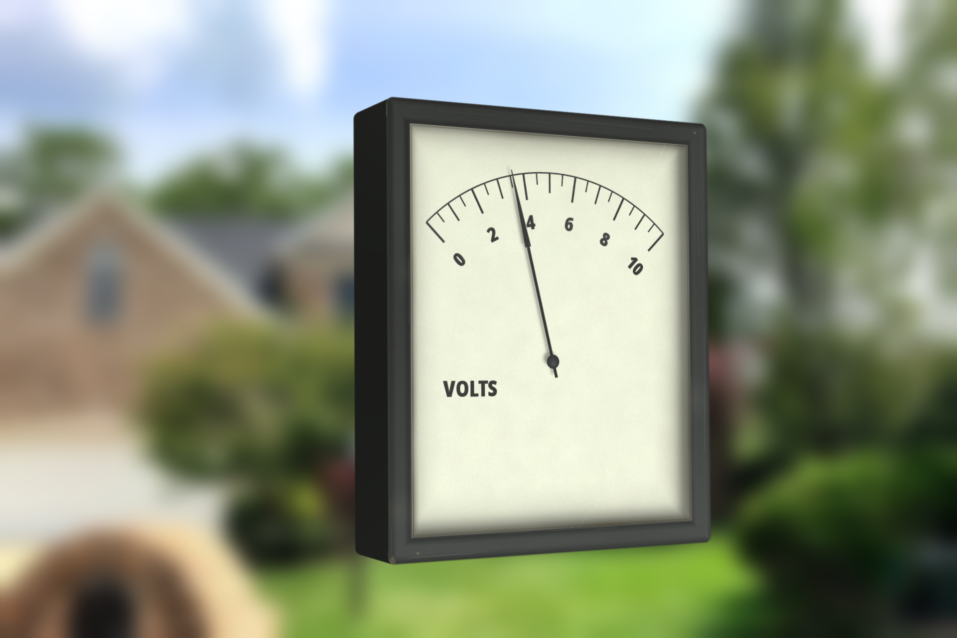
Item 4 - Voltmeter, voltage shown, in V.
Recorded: 3.5 V
